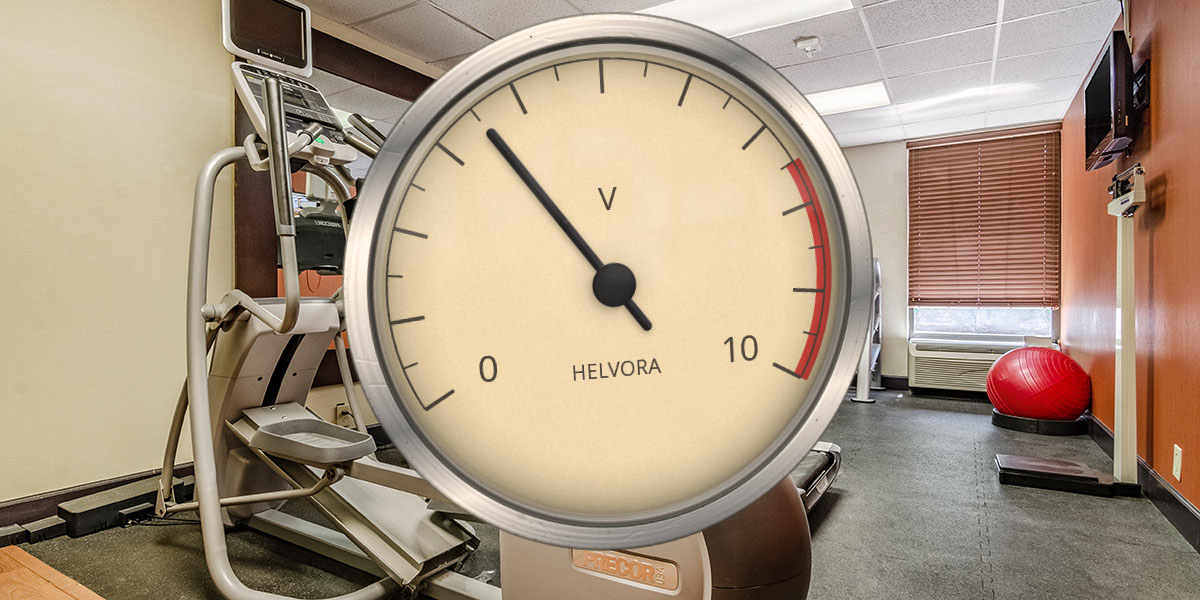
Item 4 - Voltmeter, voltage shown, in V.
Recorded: 3.5 V
